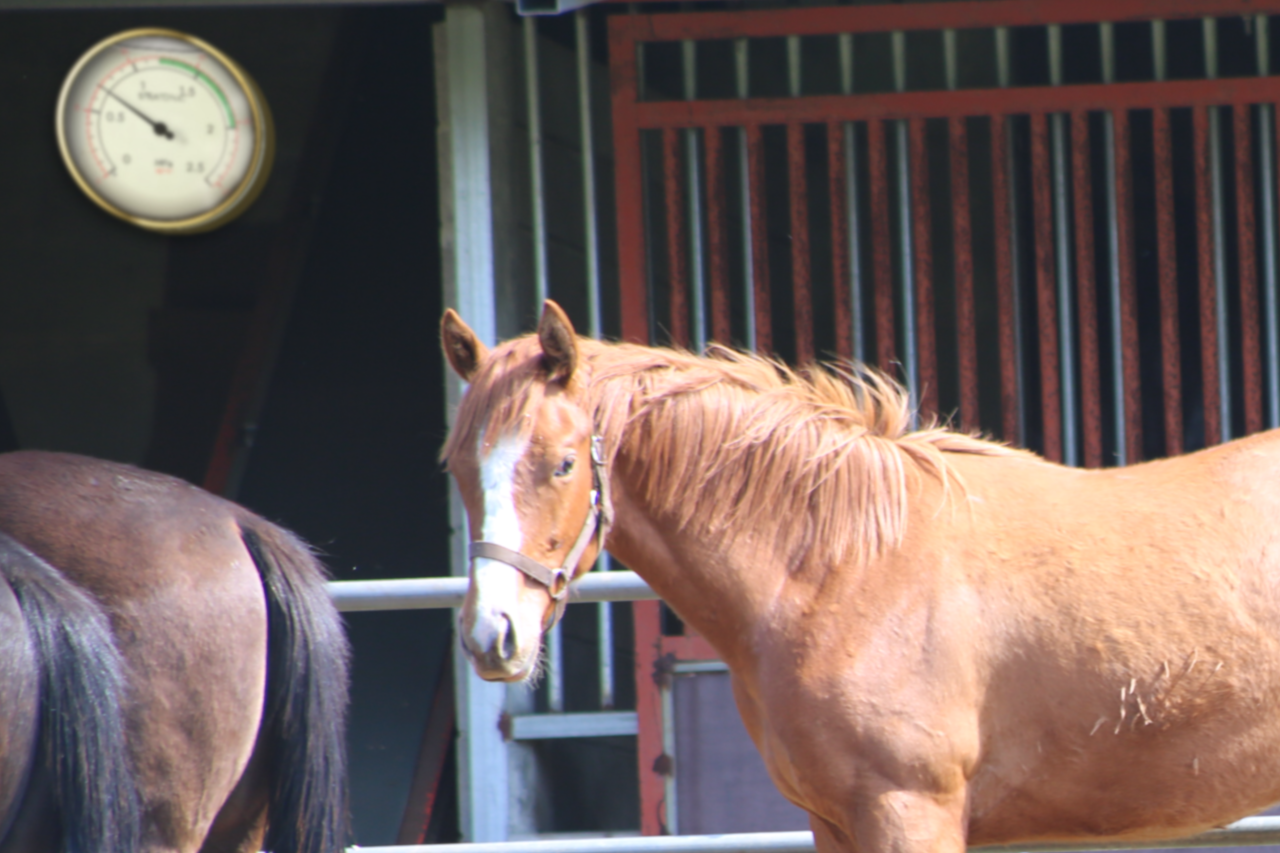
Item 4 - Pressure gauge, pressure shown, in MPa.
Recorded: 0.7 MPa
